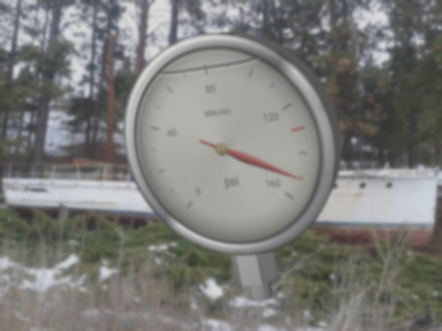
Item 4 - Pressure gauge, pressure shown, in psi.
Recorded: 150 psi
